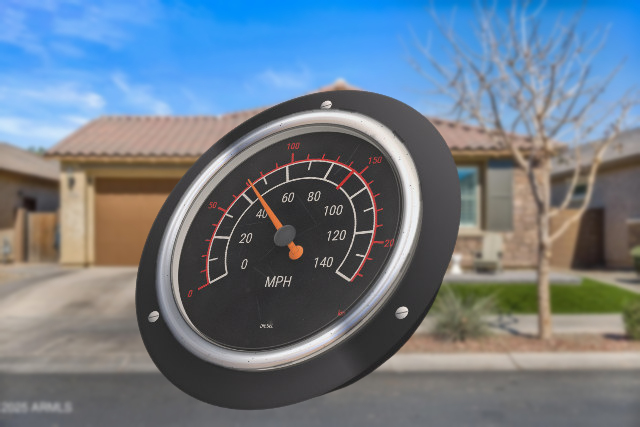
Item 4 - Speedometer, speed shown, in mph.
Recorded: 45 mph
